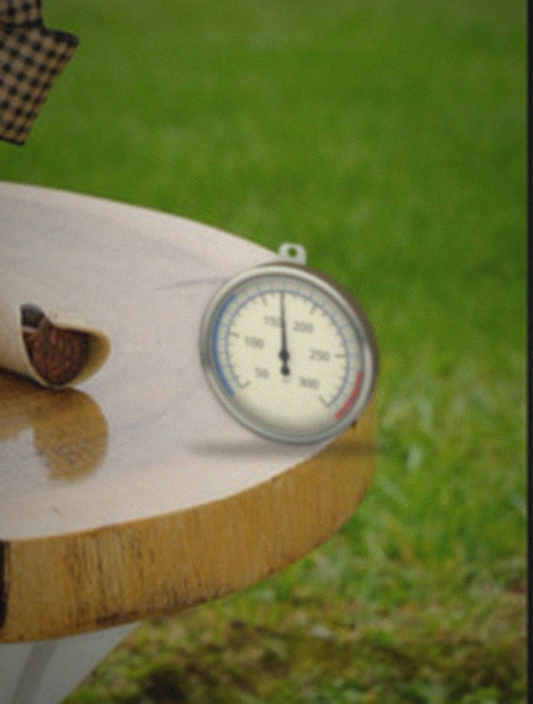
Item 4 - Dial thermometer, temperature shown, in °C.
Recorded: 170 °C
